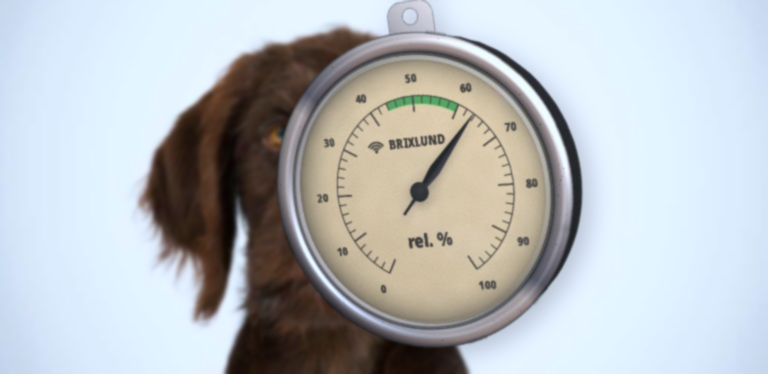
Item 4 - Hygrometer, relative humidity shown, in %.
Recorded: 64 %
